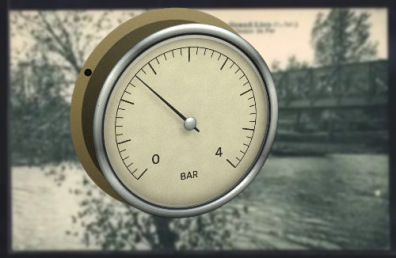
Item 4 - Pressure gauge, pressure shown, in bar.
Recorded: 1.3 bar
